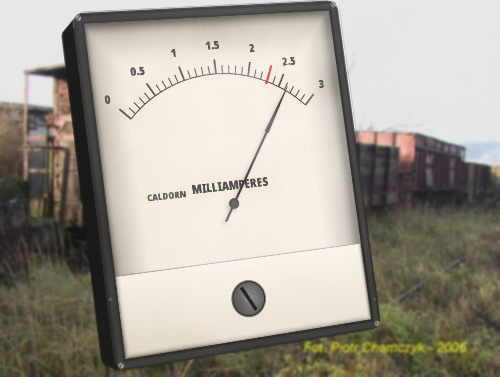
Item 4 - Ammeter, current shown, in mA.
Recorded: 2.6 mA
